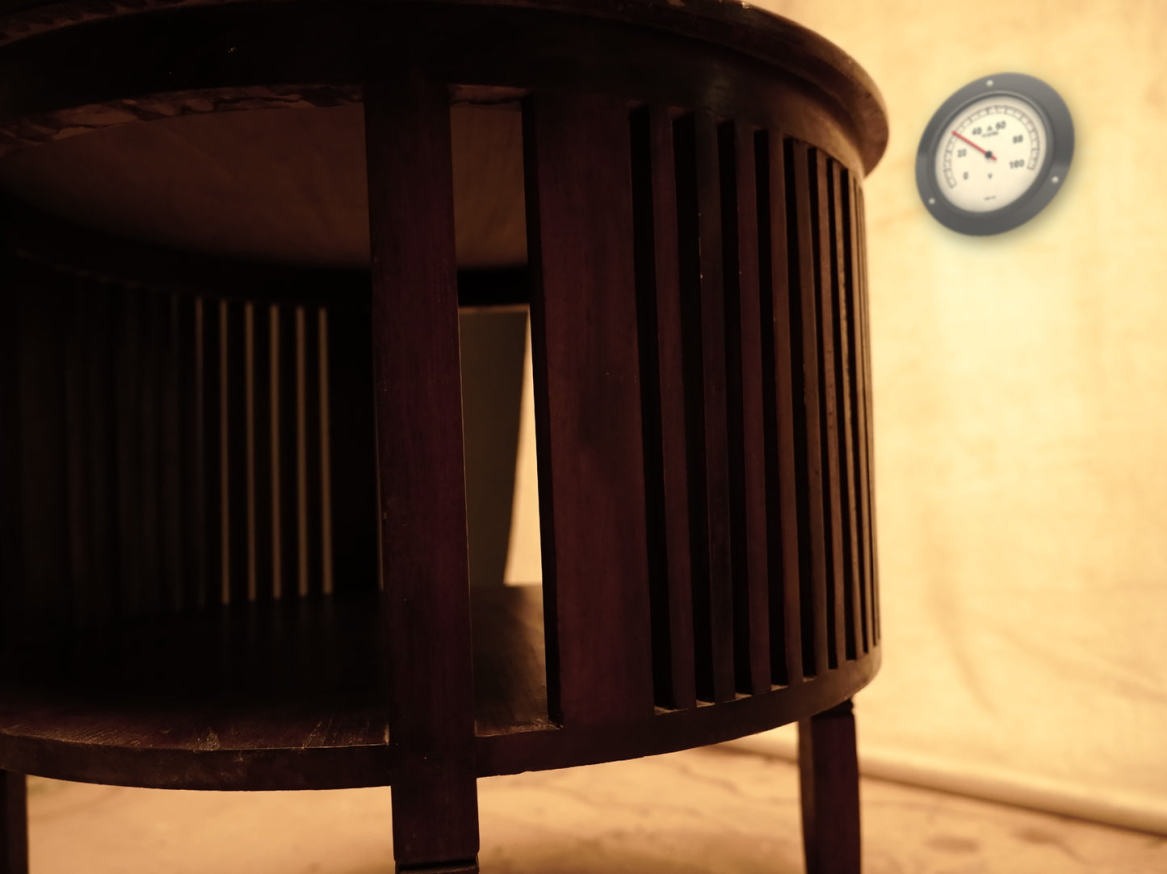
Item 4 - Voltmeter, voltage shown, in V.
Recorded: 30 V
